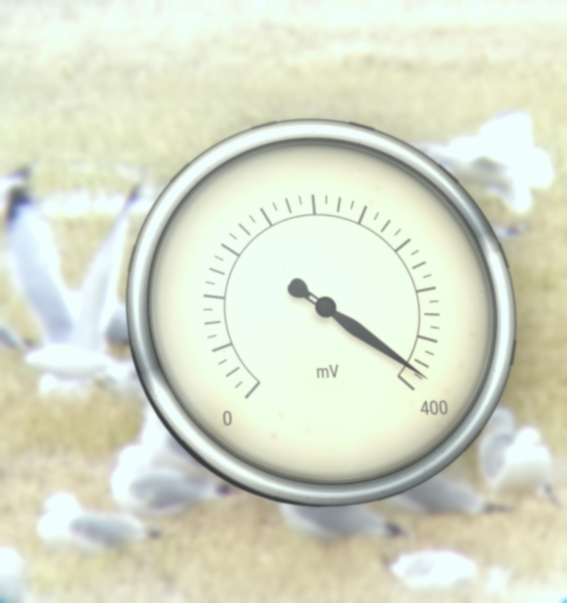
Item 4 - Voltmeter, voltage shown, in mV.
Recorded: 390 mV
